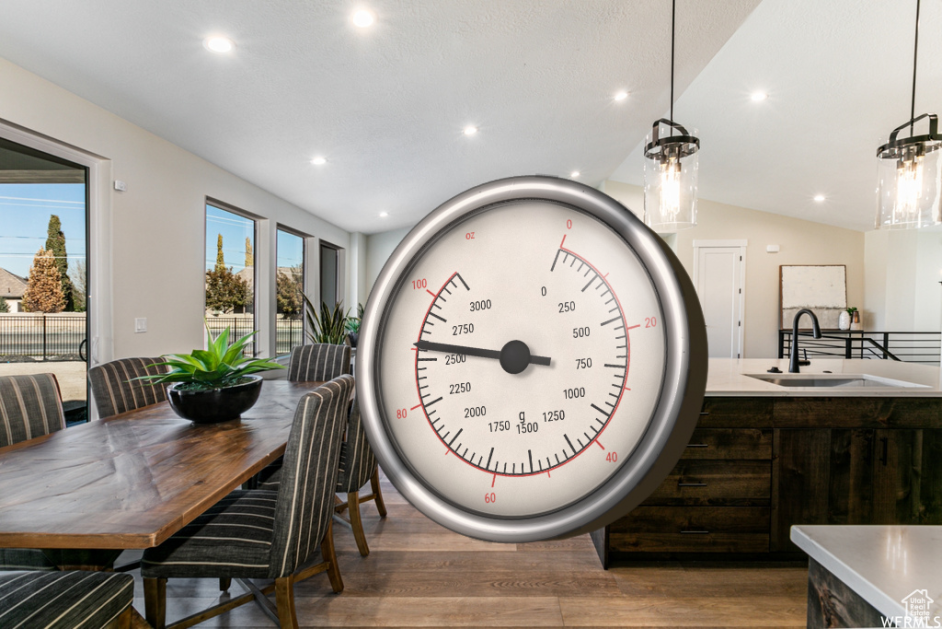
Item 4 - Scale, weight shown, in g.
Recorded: 2575 g
